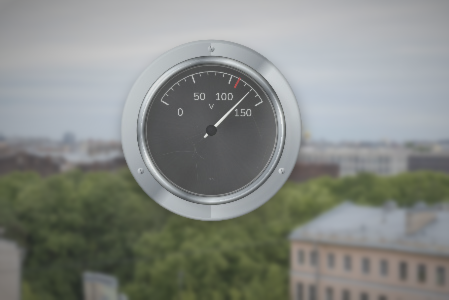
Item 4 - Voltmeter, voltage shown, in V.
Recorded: 130 V
